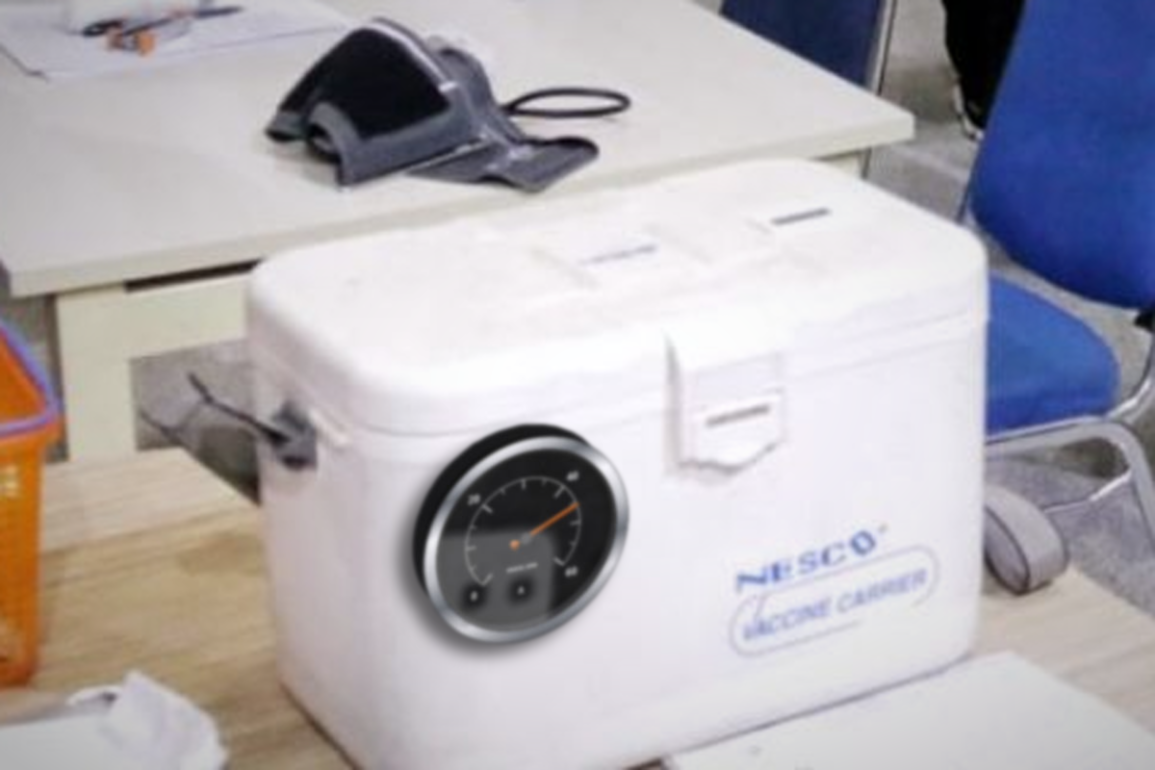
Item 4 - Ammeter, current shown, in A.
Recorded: 45 A
